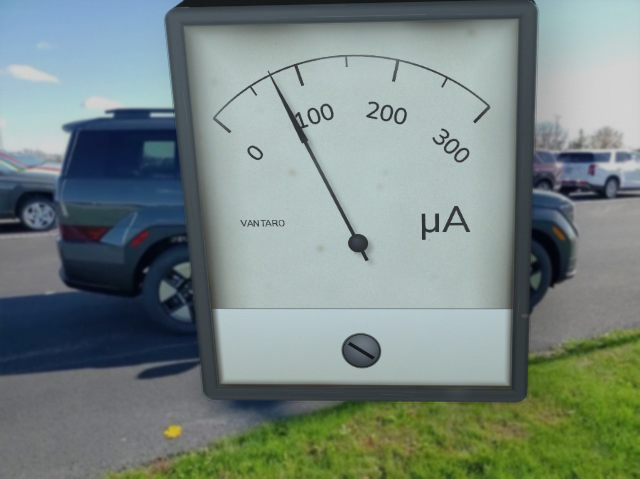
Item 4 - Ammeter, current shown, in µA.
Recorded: 75 µA
